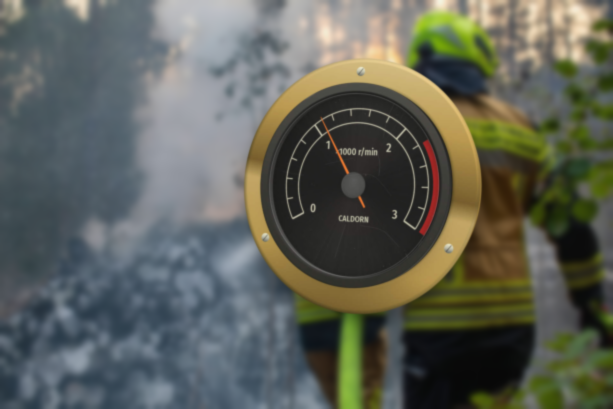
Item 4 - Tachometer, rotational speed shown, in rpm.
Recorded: 1100 rpm
